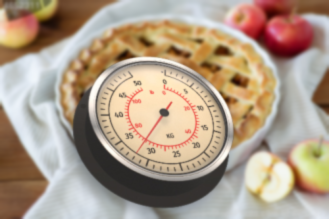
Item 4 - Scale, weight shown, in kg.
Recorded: 32 kg
